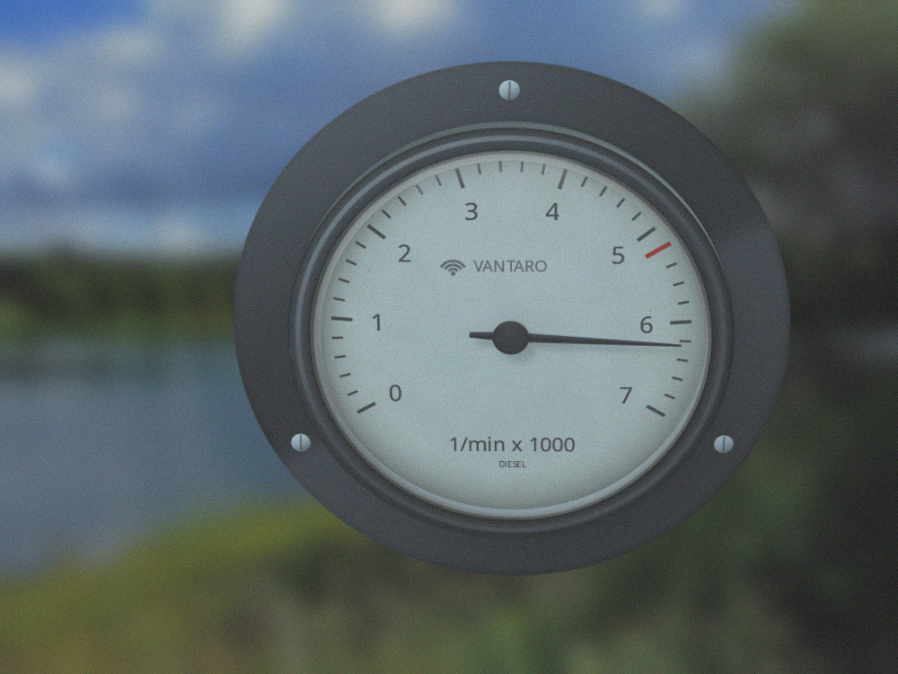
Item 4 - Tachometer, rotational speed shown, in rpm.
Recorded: 6200 rpm
